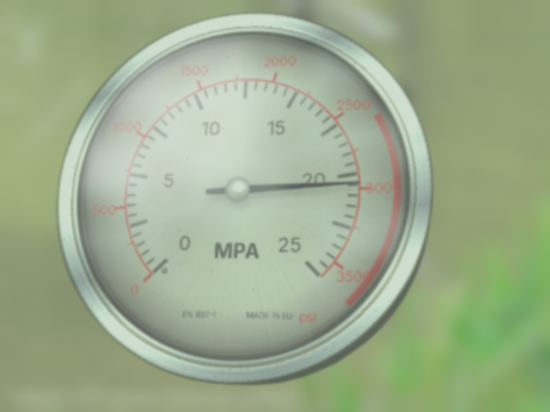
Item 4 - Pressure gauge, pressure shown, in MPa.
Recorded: 20.5 MPa
